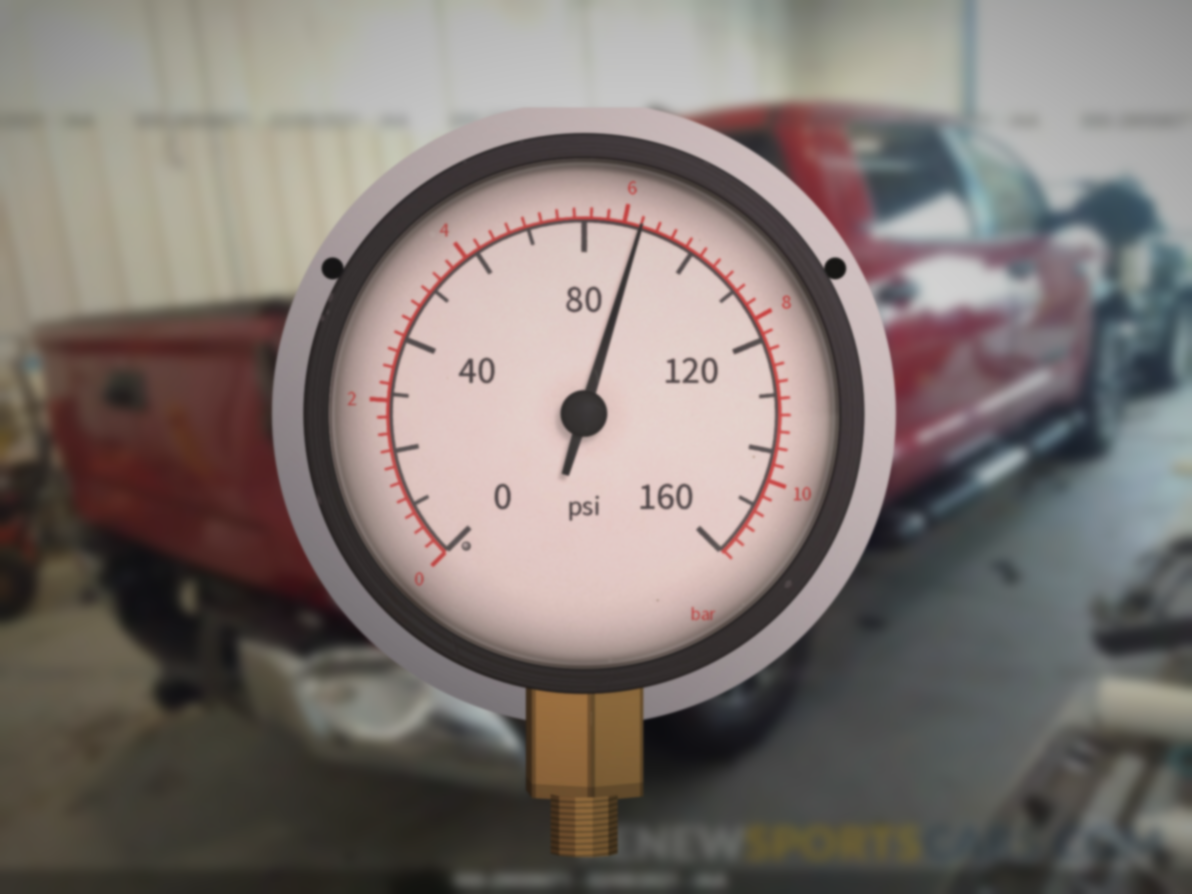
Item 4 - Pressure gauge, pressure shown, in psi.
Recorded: 90 psi
